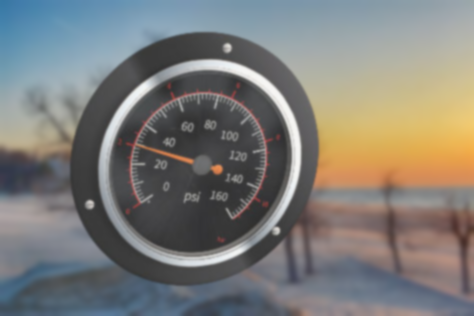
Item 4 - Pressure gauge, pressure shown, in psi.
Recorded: 30 psi
